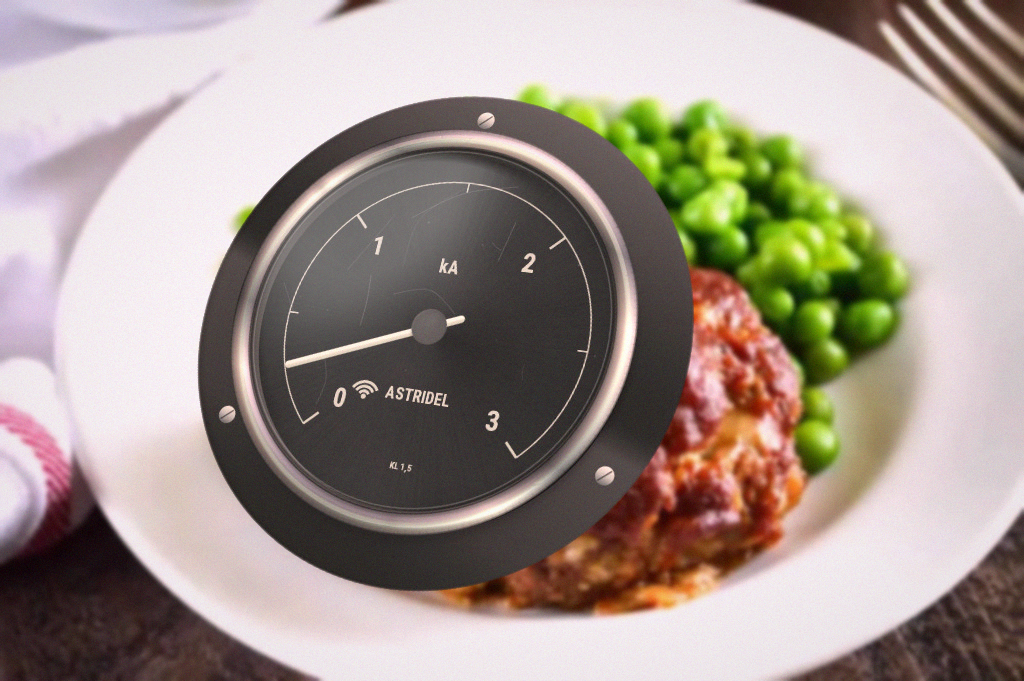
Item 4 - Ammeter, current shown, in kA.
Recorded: 0.25 kA
